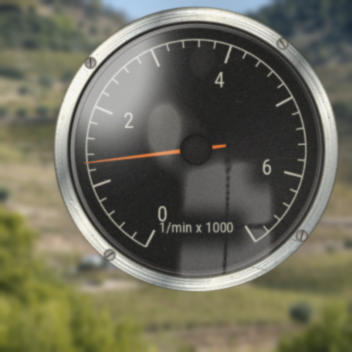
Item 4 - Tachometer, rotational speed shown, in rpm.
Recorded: 1300 rpm
